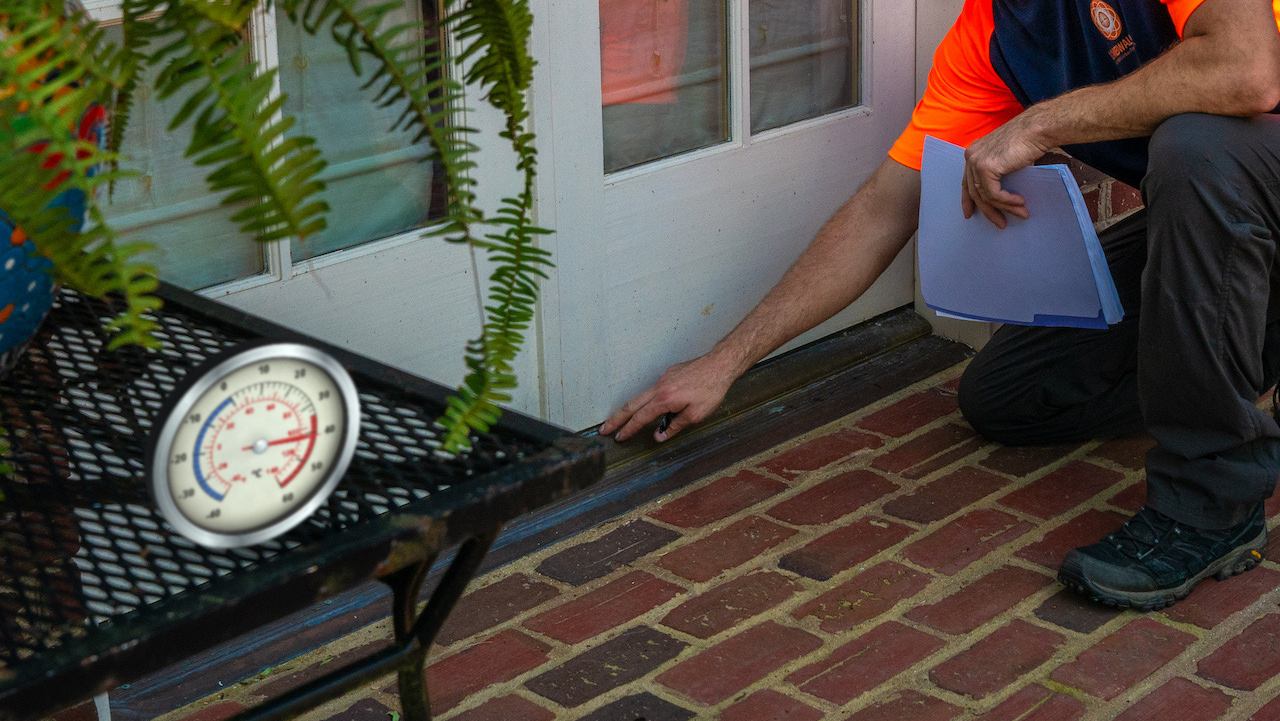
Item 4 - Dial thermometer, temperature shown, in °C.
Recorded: 40 °C
